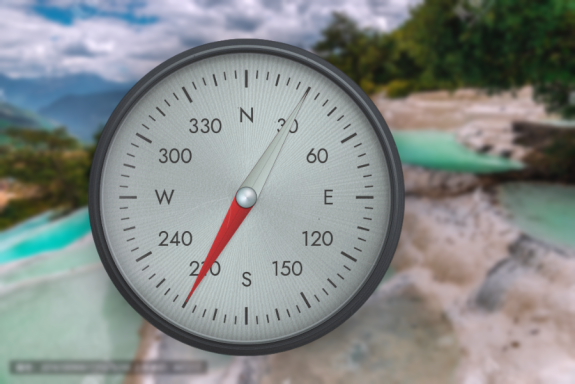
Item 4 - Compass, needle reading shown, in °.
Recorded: 210 °
